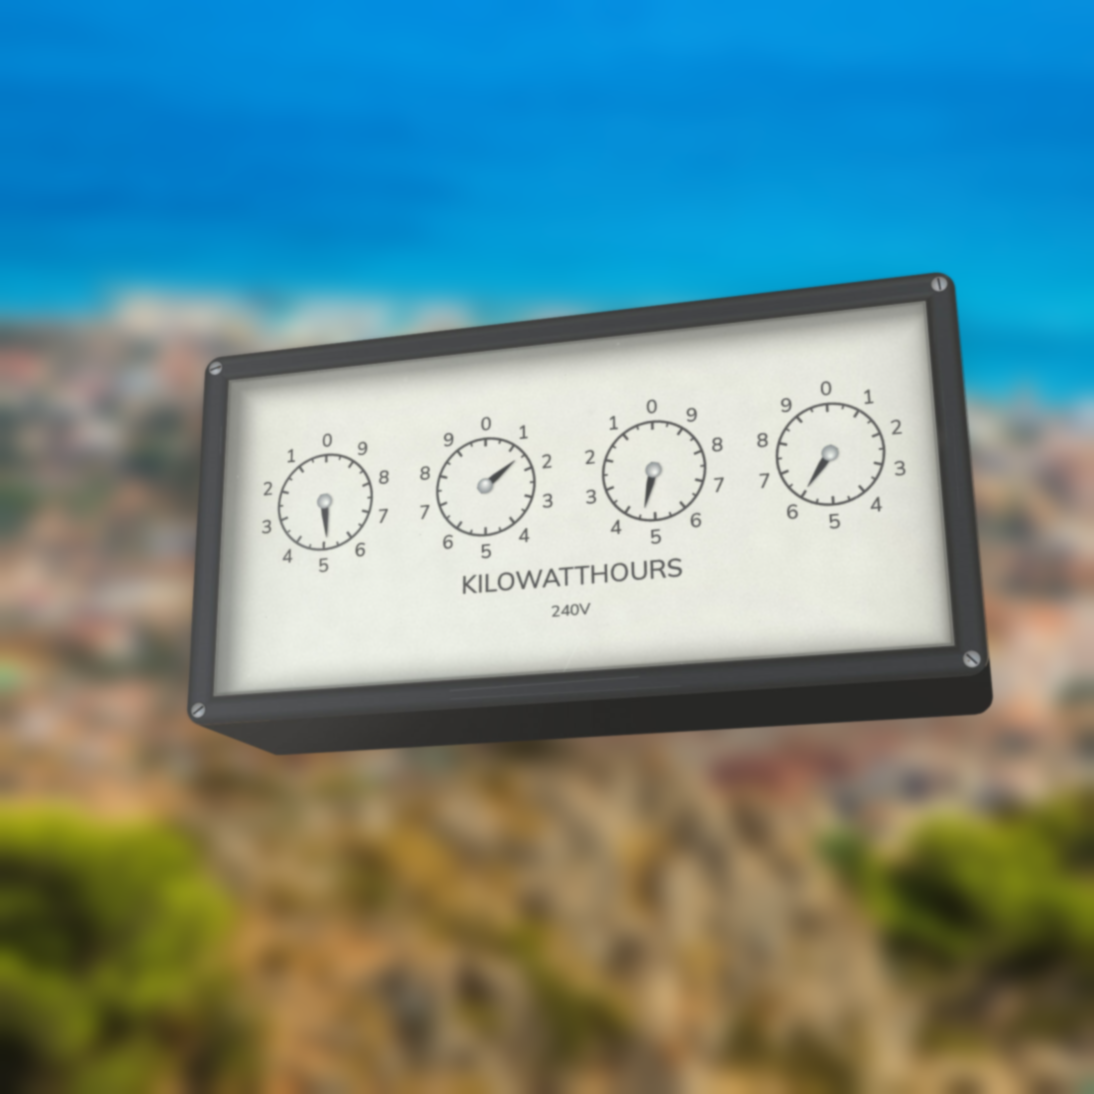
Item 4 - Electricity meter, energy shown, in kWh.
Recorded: 5146 kWh
